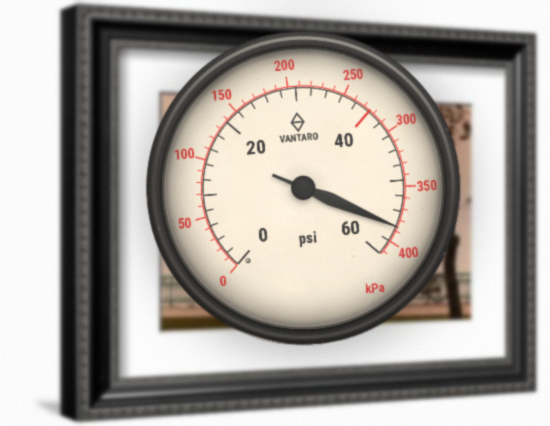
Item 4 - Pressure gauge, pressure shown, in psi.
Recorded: 56 psi
